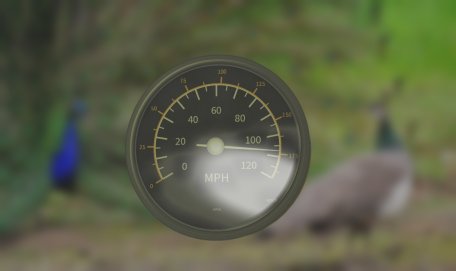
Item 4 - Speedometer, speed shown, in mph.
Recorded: 107.5 mph
